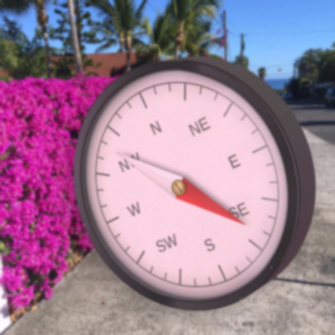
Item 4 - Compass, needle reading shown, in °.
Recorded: 140 °
